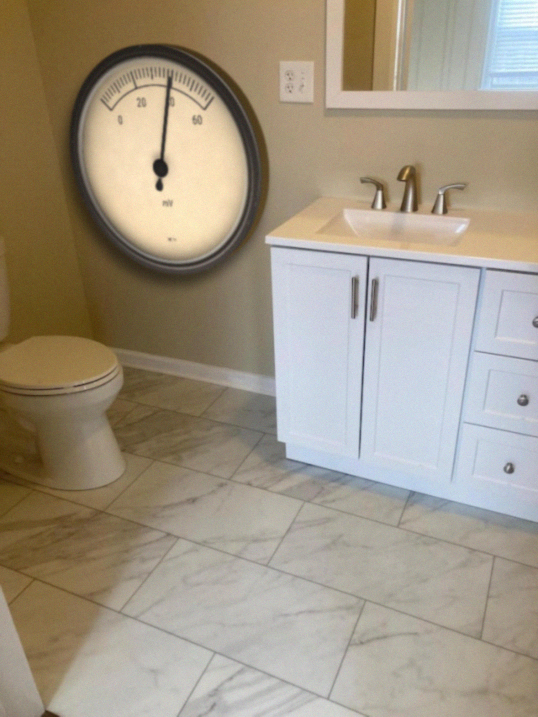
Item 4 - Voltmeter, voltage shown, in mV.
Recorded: 40 mV
